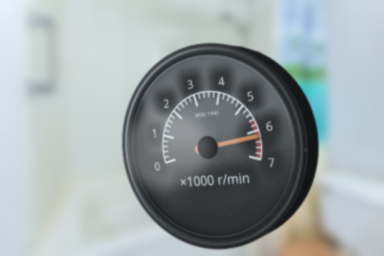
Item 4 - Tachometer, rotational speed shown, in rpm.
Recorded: 6200 rpm
